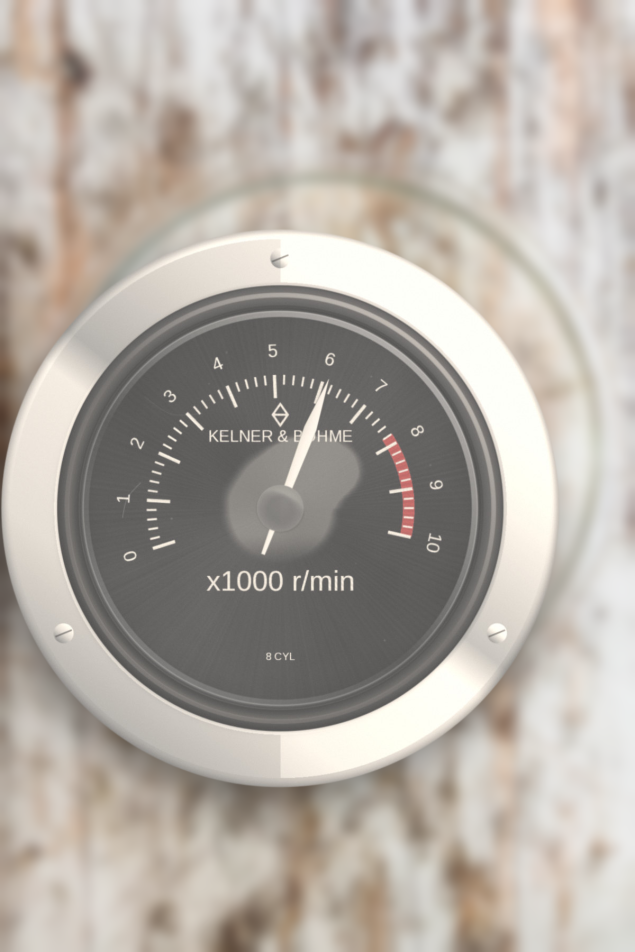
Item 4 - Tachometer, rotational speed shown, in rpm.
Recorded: 6100 rpm
